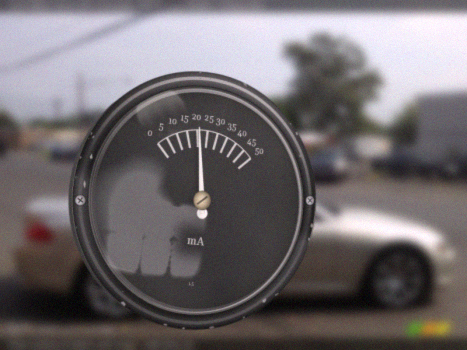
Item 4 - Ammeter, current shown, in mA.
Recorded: 20 mA
